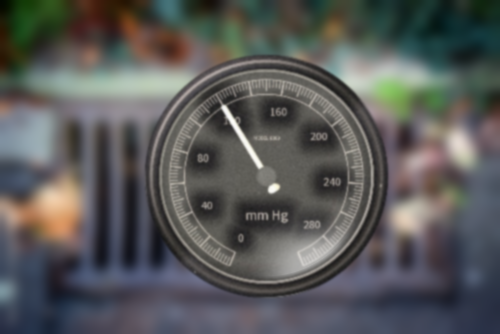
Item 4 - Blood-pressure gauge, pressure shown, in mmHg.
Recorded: 120 mmHg
